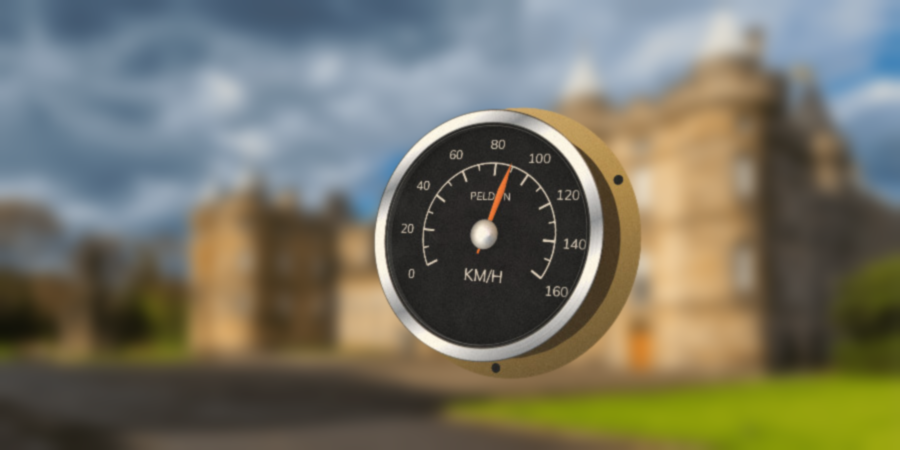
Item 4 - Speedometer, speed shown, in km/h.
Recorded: 90 km/h
